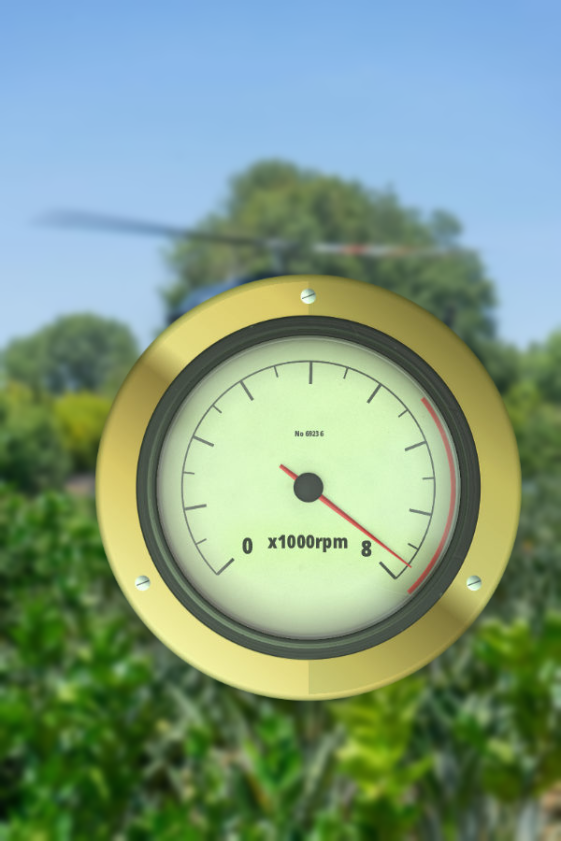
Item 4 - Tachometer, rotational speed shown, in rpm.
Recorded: 7750 rpm
